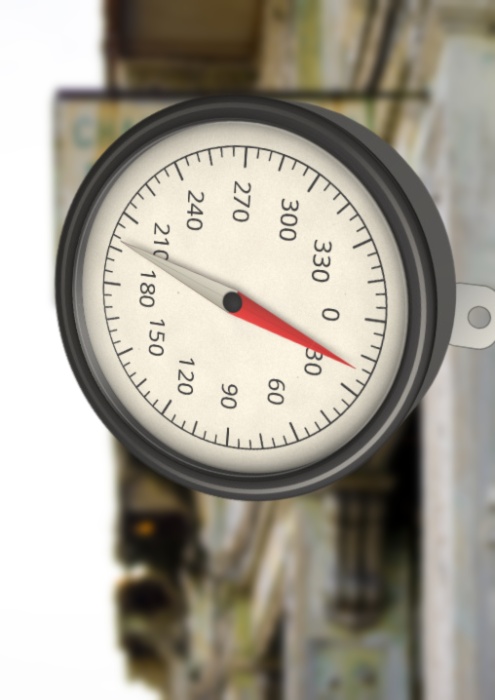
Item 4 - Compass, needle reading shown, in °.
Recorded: 20 °
